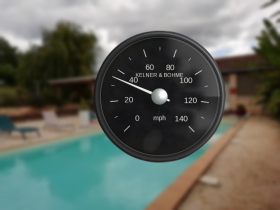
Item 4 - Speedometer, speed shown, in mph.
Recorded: 35 mph
